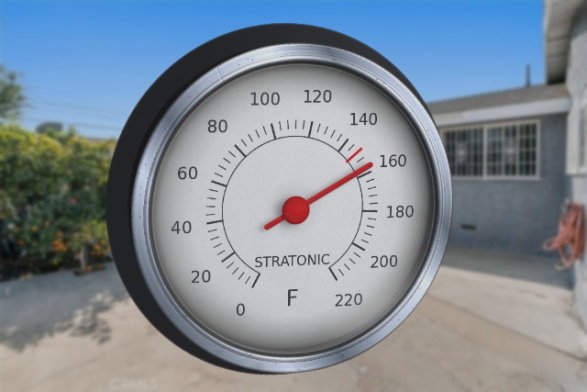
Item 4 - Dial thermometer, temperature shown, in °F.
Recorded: 156 °F
